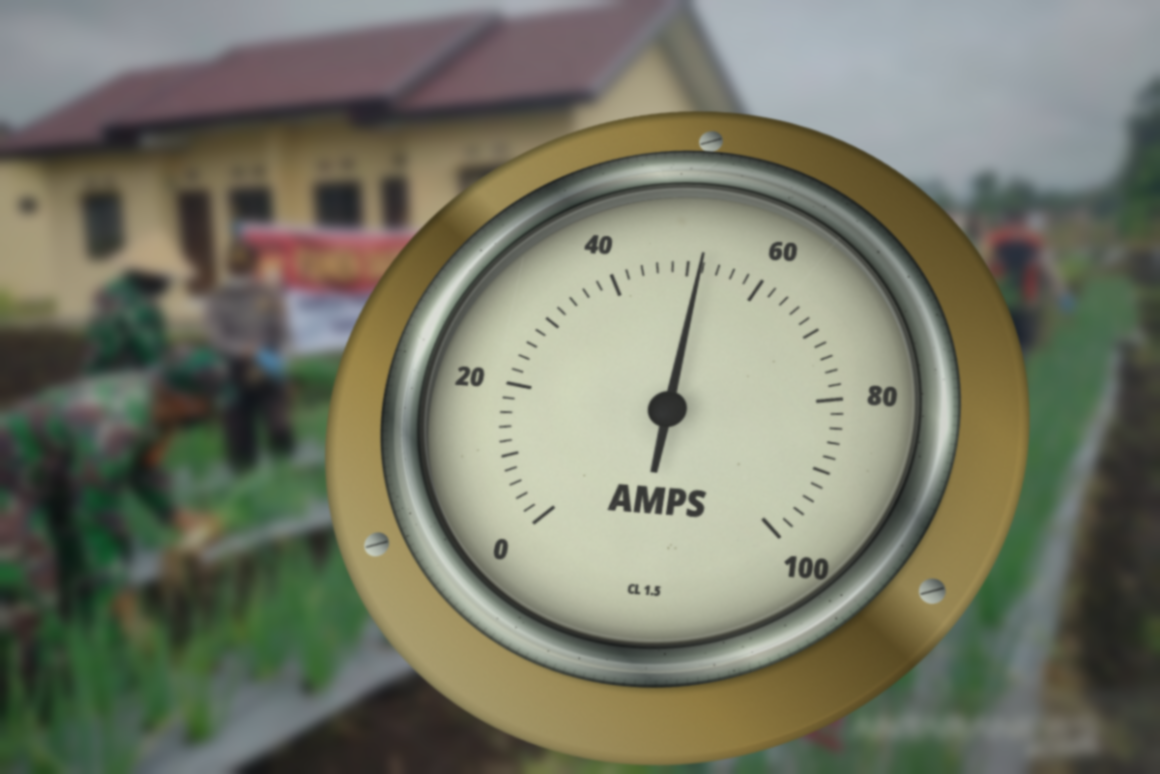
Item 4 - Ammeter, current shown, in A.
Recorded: 52 A
